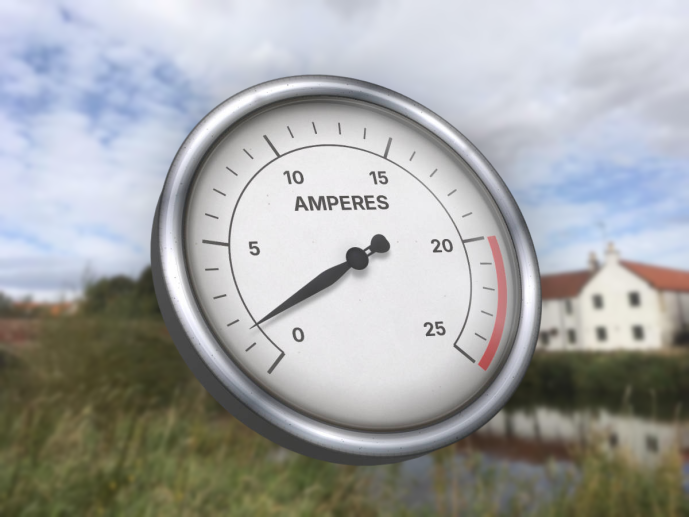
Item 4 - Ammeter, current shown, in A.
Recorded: 1.5 A
